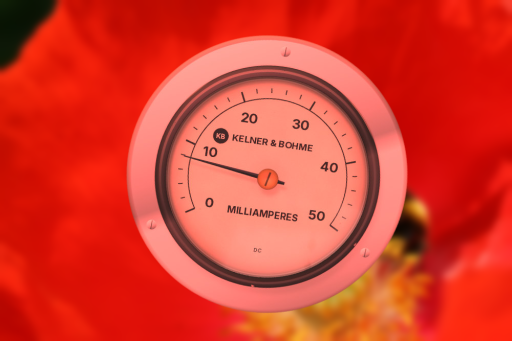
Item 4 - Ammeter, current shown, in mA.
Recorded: 8 mA
